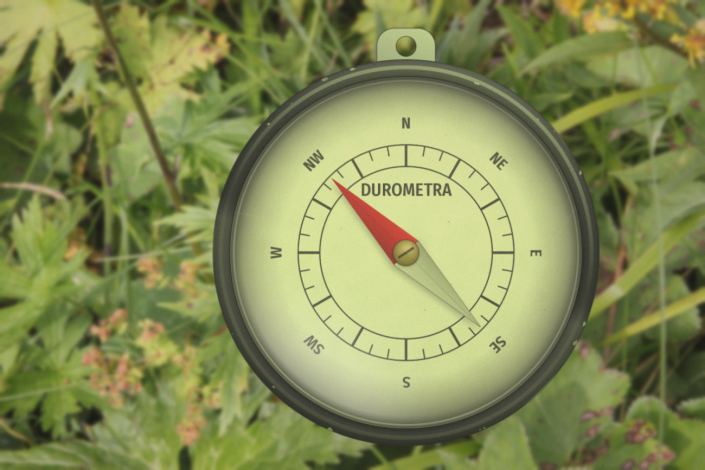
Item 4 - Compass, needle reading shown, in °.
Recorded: 315 °
